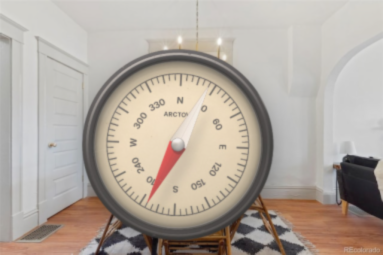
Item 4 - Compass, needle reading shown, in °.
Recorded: 205 °
